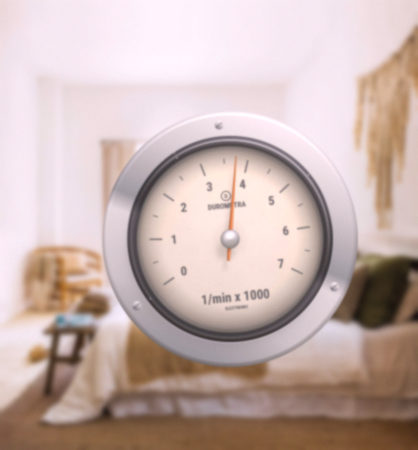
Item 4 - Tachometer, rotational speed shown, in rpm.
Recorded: 3750 rpm
